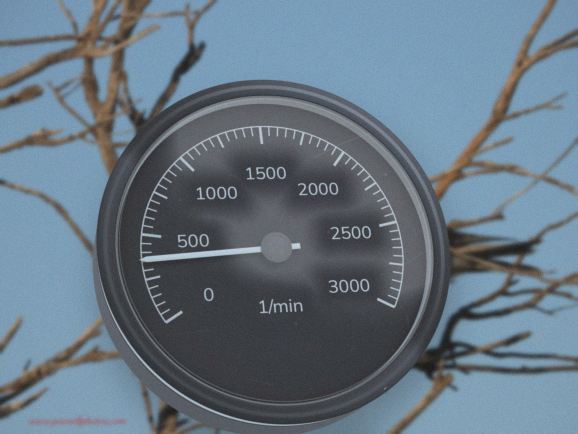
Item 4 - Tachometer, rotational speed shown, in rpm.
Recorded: 350 rpm
